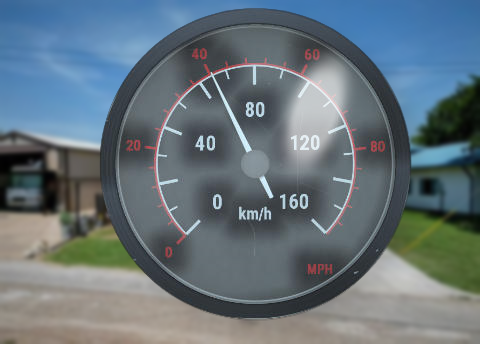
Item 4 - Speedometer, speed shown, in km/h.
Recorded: 65 km/h
